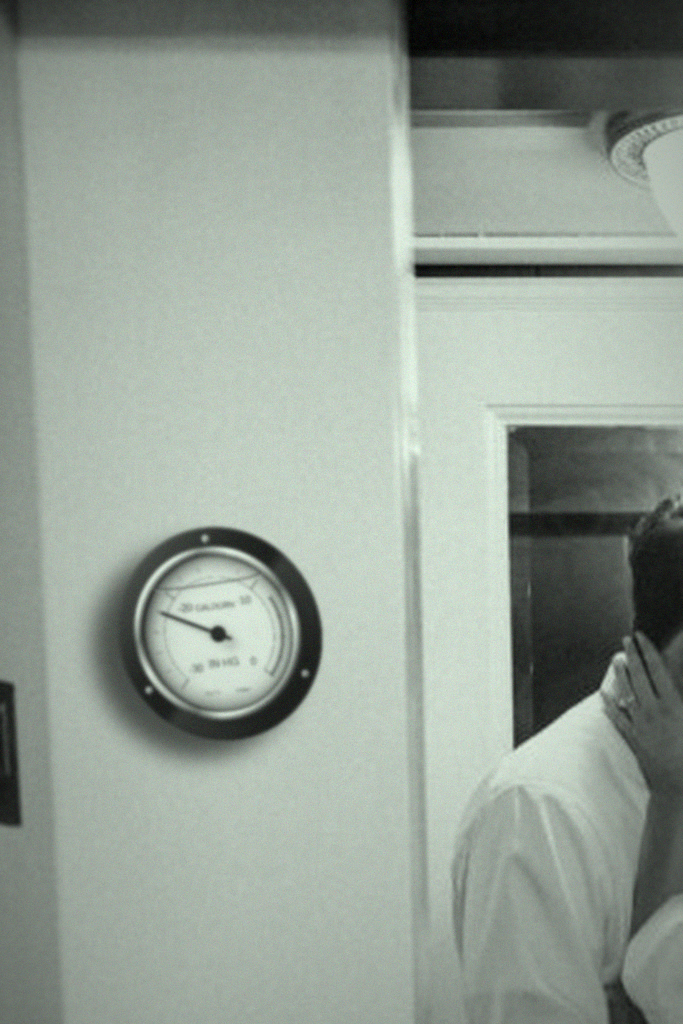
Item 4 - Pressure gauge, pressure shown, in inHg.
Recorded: -22 inHg
